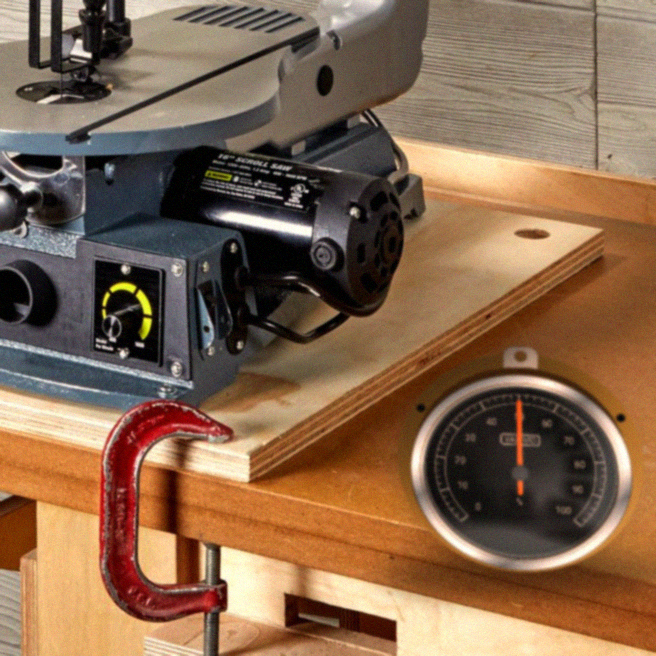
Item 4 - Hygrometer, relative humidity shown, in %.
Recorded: 50 %
